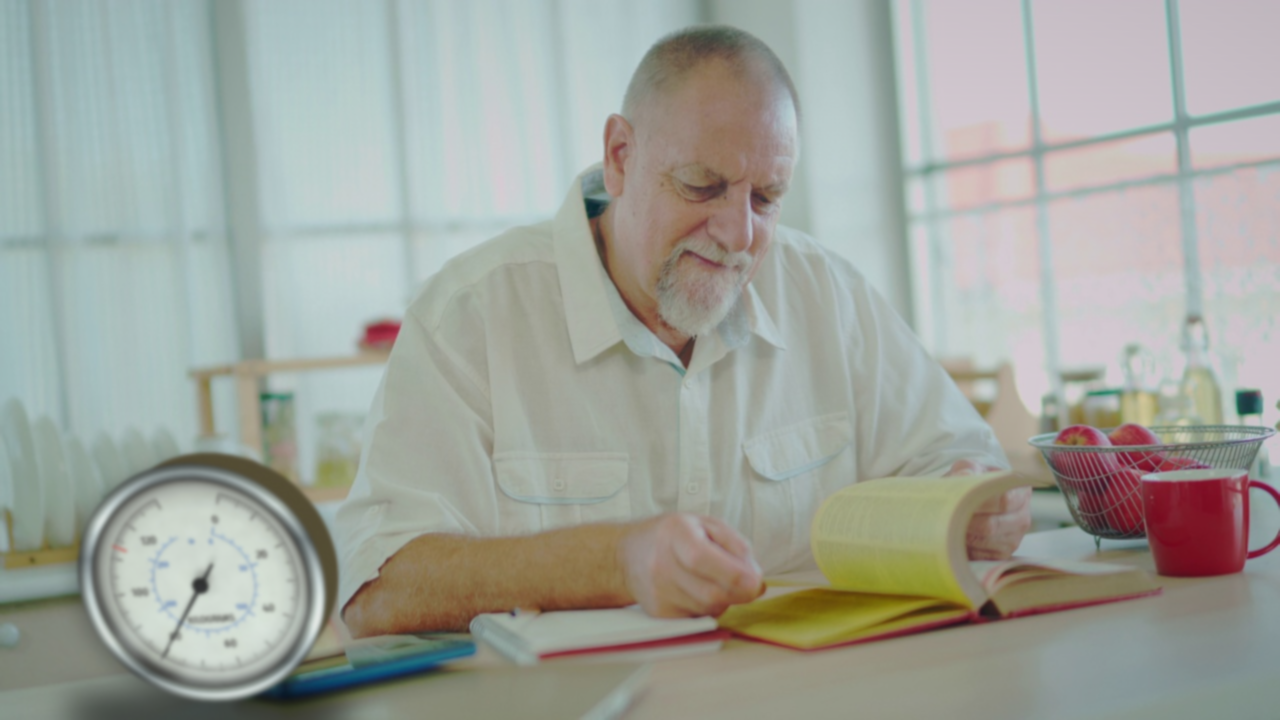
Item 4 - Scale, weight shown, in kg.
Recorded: 80 kg
